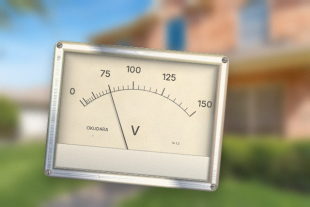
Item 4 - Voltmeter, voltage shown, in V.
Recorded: 75 V
